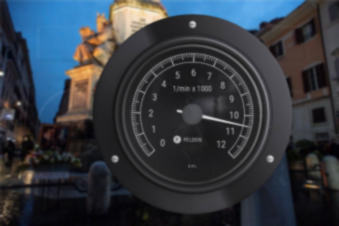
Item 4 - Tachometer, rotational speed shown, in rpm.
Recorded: 10500 rpm
